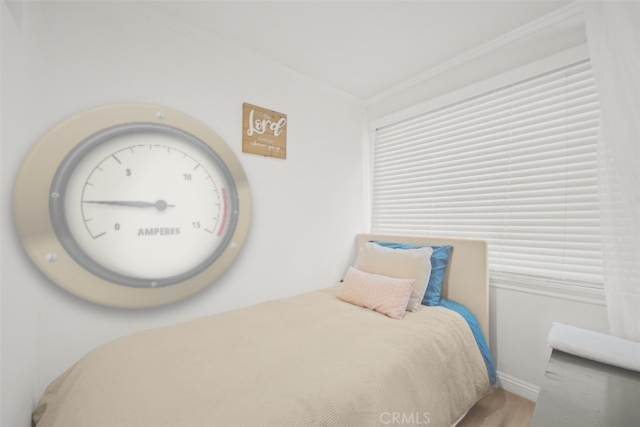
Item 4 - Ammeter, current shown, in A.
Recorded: 2 A
